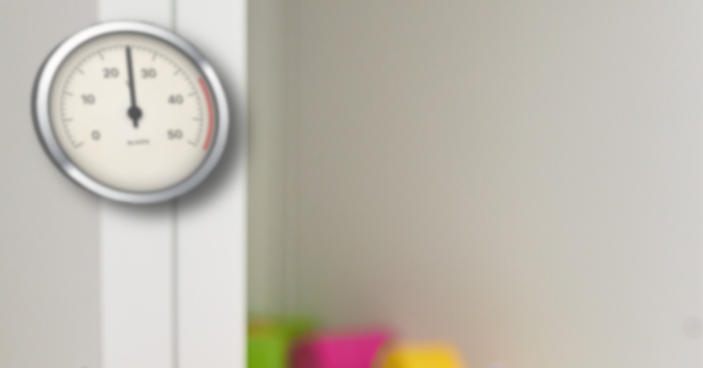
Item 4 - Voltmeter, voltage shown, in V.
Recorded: 25 V
